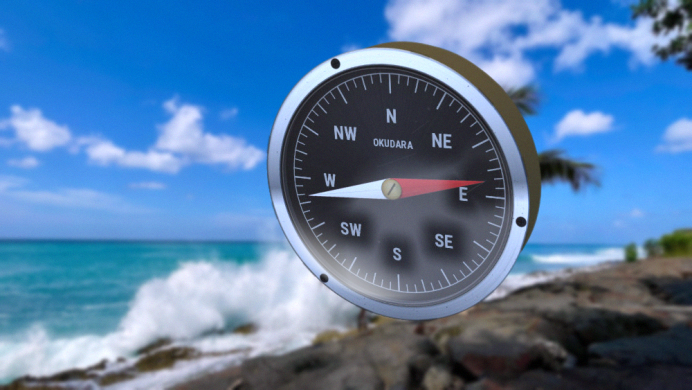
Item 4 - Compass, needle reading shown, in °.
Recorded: 80 °
